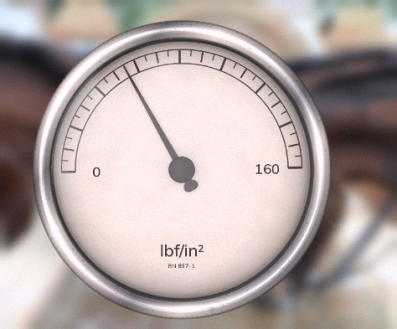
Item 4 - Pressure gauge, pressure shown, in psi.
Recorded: 55 psi
